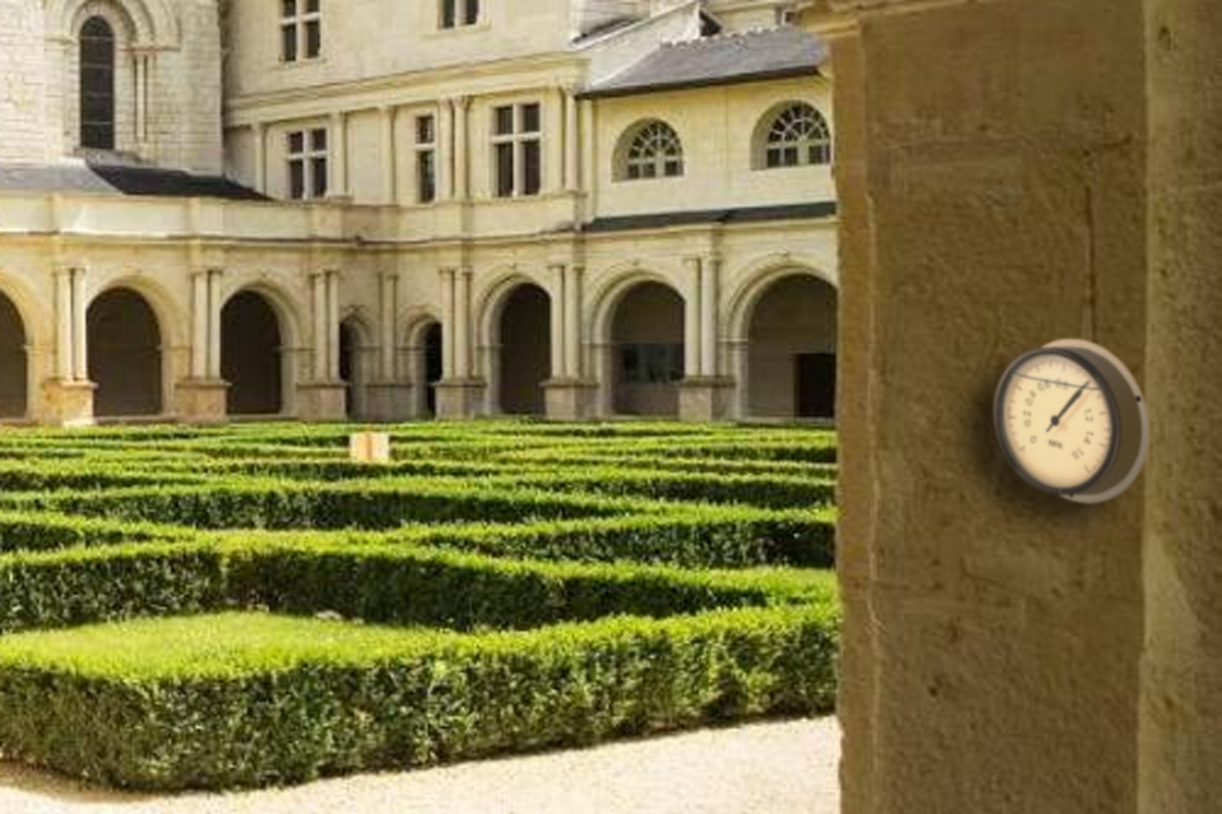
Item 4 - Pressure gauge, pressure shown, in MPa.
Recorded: 1 MPa
